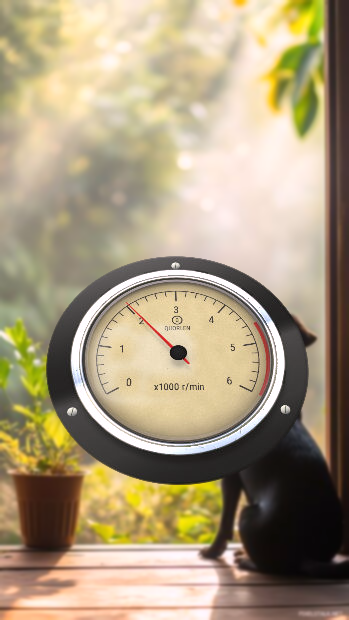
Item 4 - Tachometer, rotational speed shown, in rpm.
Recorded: 2000 rpm
